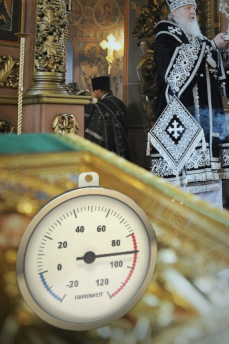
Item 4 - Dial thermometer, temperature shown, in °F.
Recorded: 90 °F
